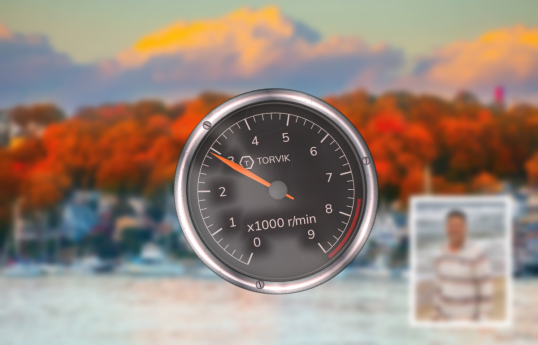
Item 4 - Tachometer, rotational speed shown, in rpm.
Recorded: 2900 rpm
